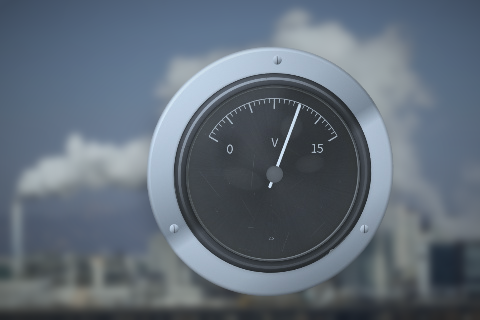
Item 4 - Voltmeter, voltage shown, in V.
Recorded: 10 V
